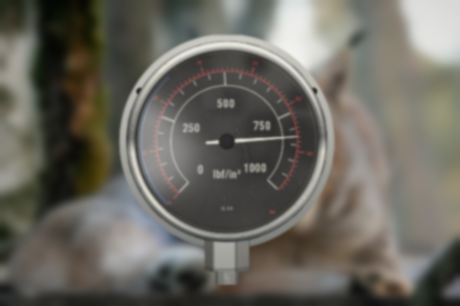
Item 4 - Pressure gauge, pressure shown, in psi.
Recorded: 825 psi
